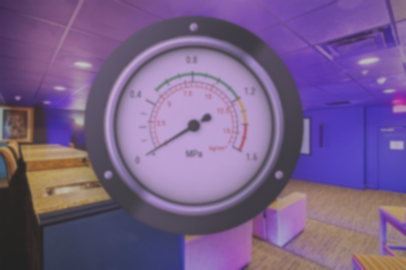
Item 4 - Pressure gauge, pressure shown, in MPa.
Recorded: 0 MPa
